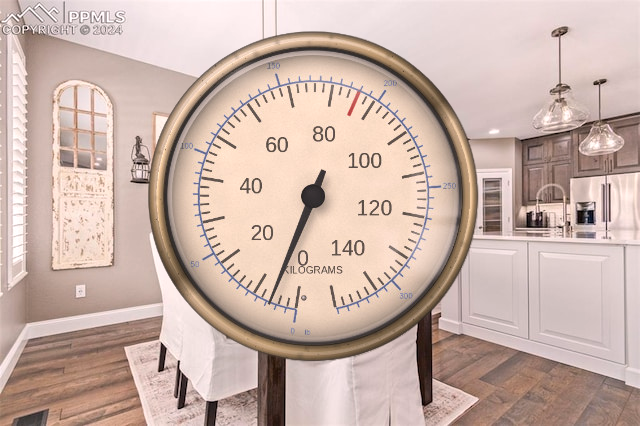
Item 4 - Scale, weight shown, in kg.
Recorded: 6 kg
